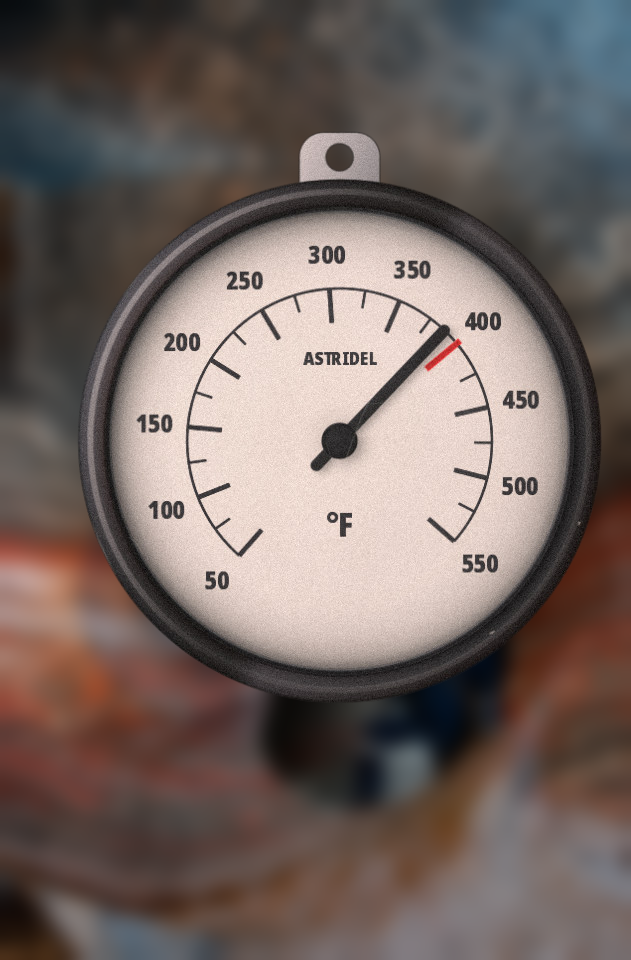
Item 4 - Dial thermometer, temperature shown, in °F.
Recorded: 387.5 °F
